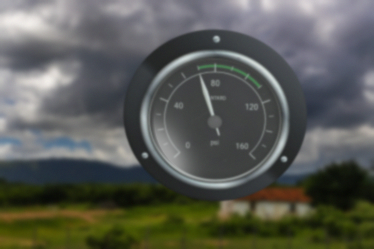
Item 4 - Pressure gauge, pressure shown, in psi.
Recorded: 70 psi
